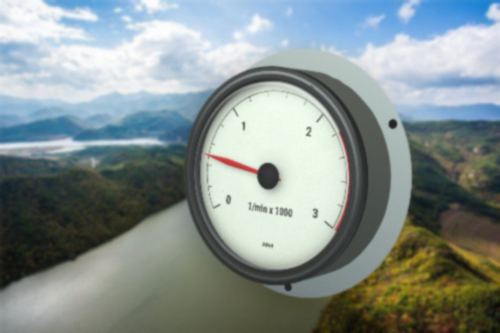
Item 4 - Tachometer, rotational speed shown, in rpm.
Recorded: 500 rpm
